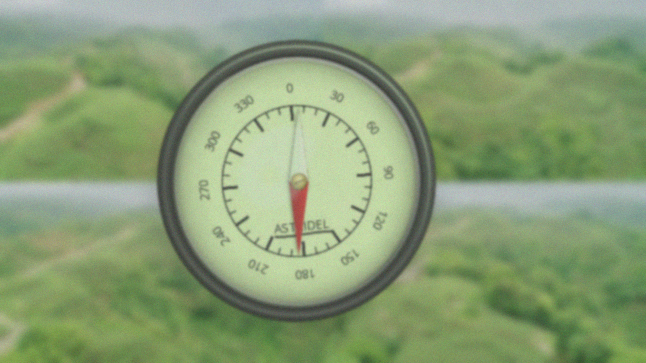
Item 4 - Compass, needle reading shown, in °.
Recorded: 185 °
